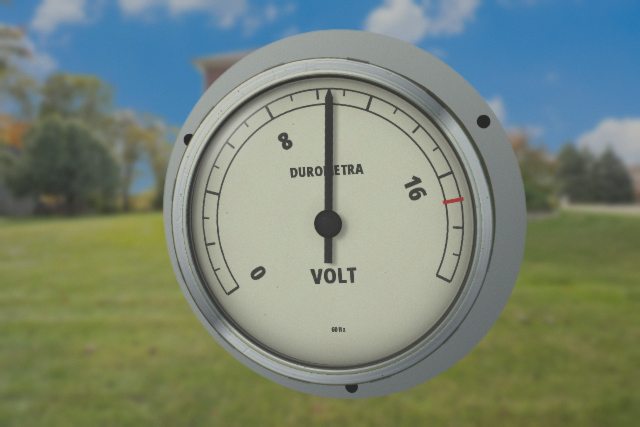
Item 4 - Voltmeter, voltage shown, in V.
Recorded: 10.5 V
